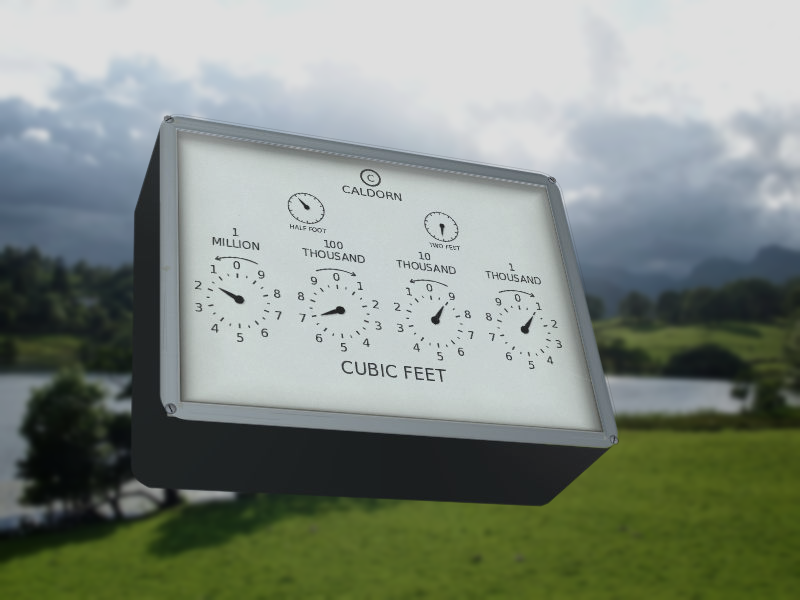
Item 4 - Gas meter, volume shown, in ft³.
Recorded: 169100 ft³
